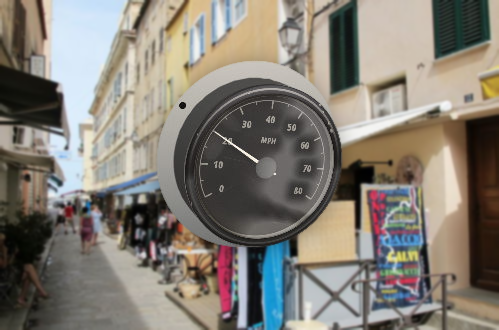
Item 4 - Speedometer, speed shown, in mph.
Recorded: 20 mph
